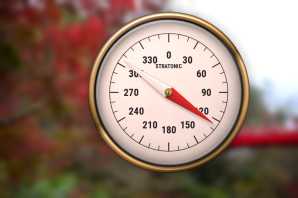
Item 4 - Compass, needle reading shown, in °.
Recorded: 125 °
